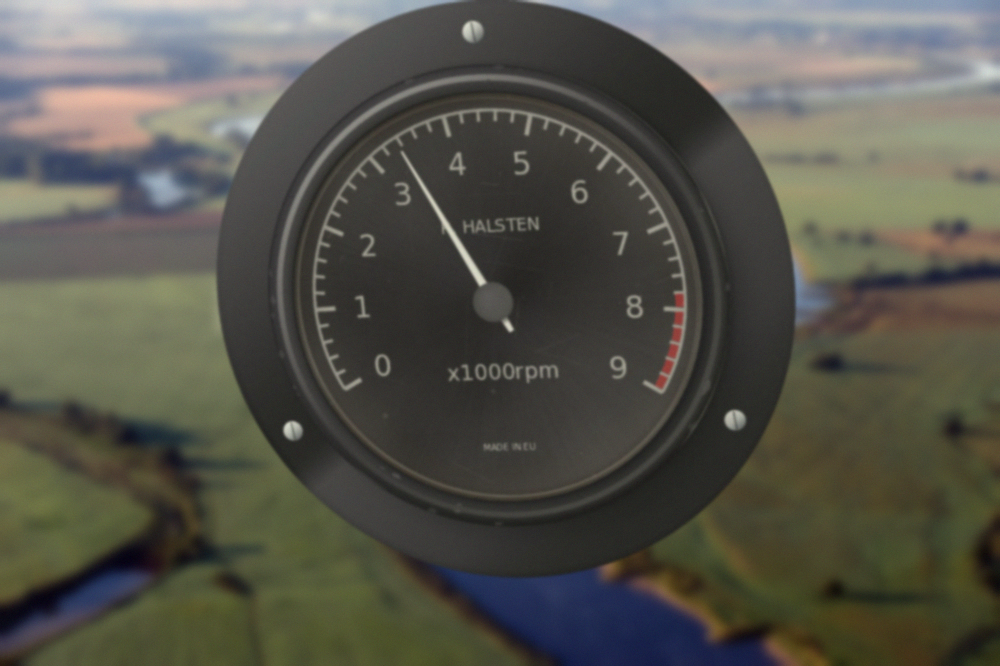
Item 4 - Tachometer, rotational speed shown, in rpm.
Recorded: 3400 rpm
